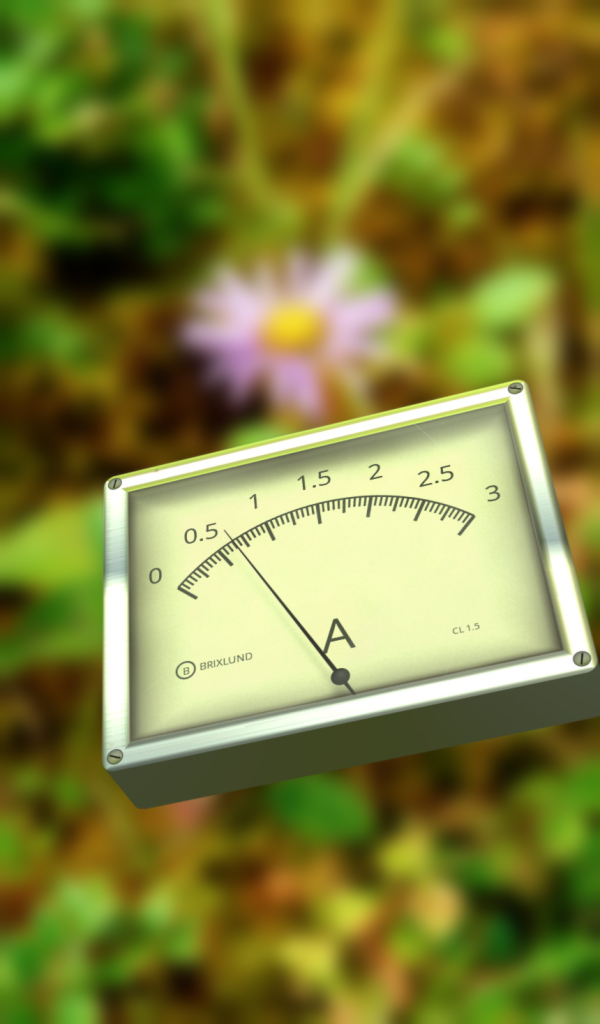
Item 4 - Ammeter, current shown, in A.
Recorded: 0.65 A
